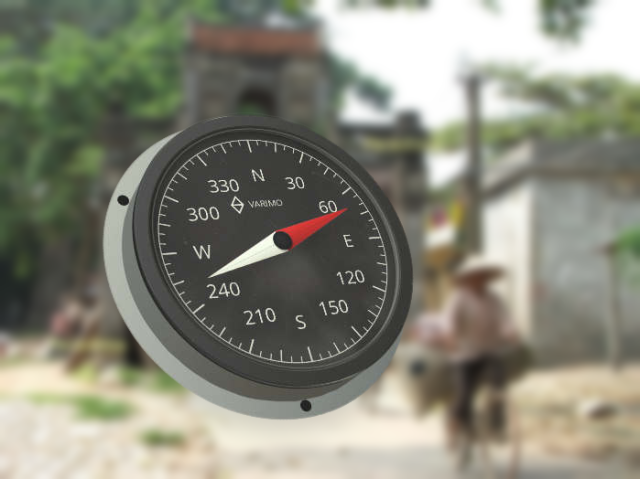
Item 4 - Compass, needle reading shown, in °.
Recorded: 70 °
